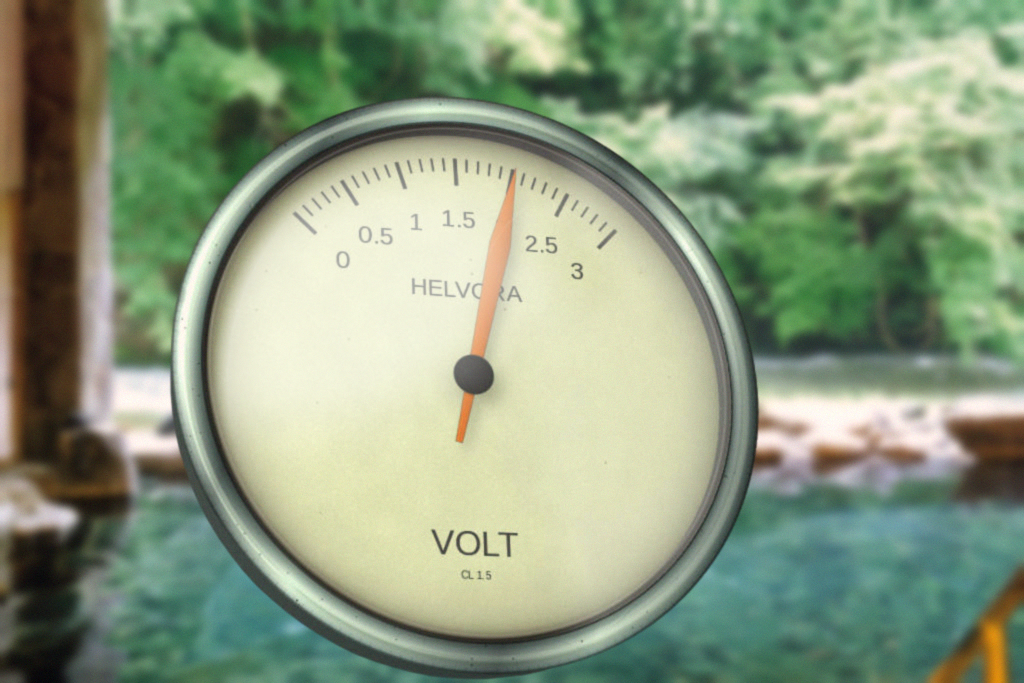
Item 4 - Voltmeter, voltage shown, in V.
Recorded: 2 V
